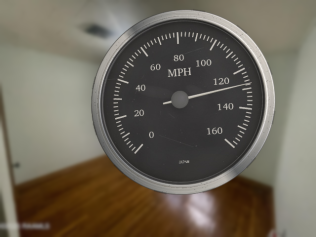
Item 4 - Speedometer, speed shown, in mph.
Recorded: 128 mph
